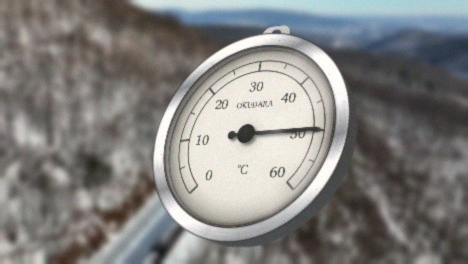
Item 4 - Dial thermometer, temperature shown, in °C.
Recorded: 50 °C
